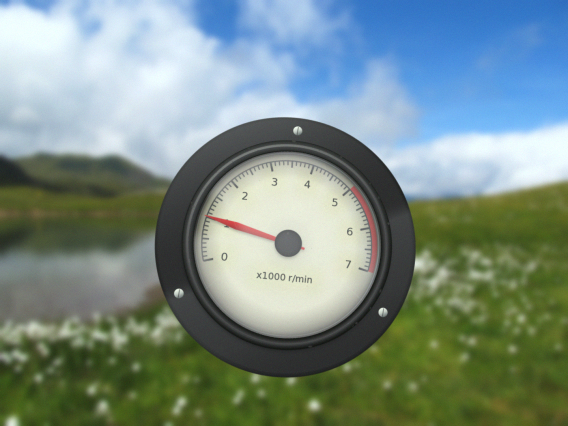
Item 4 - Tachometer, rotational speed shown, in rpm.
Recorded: 1000 rpm
